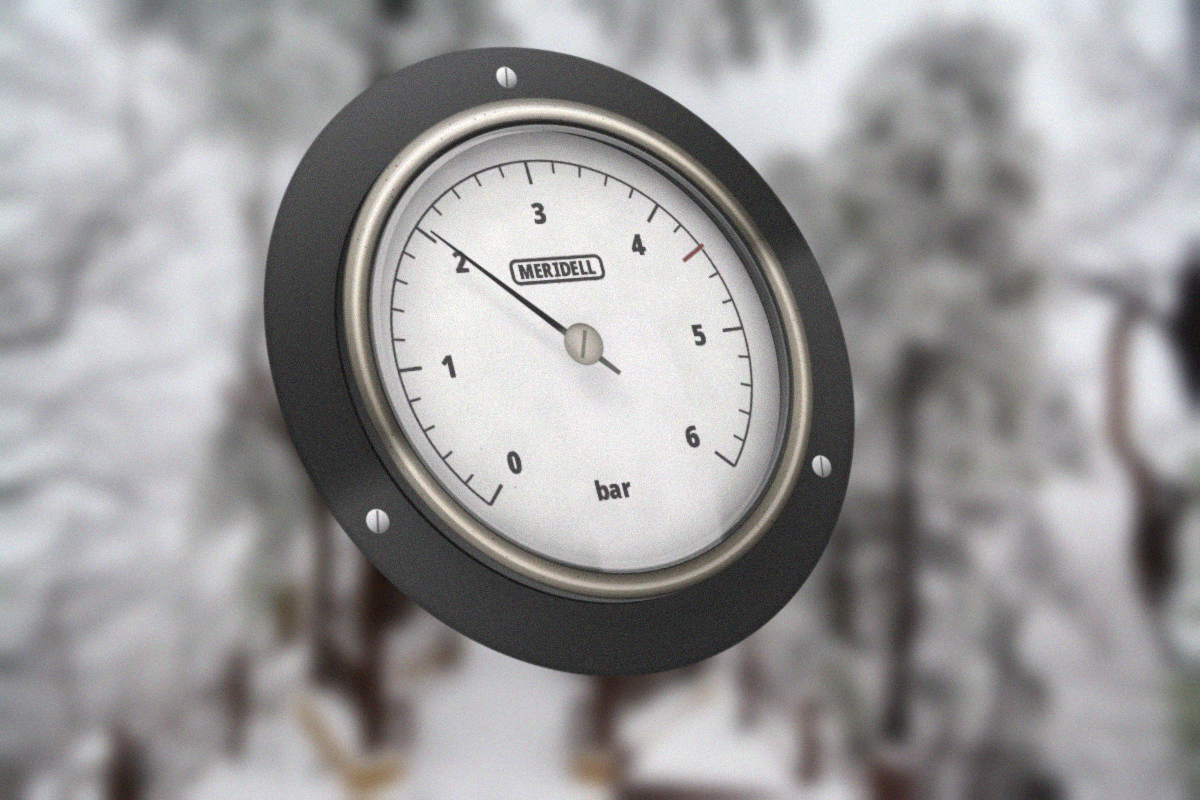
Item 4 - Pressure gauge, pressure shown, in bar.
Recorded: 2 bar
